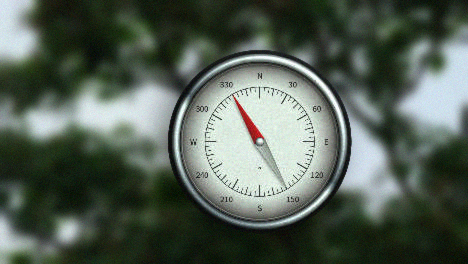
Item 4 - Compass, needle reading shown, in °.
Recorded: 330 °
